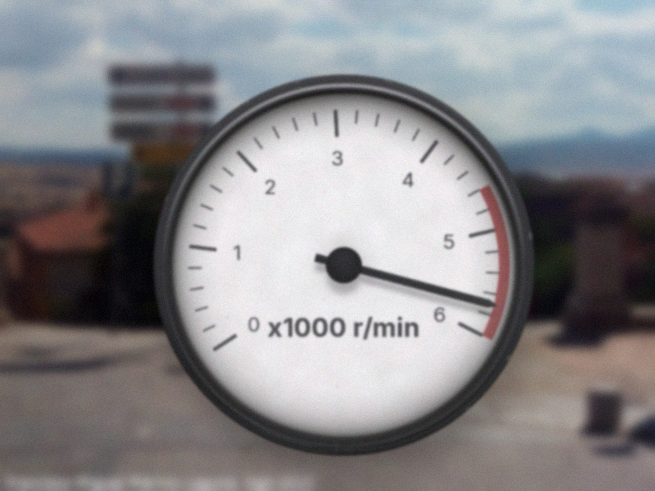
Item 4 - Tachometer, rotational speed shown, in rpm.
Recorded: 5700 rpm
